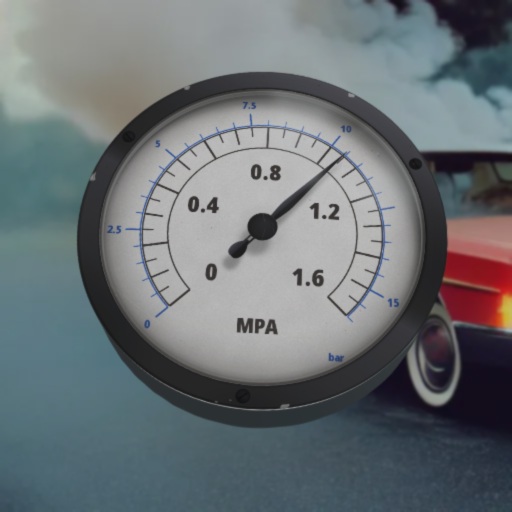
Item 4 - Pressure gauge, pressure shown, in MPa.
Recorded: 1.05 MPa
